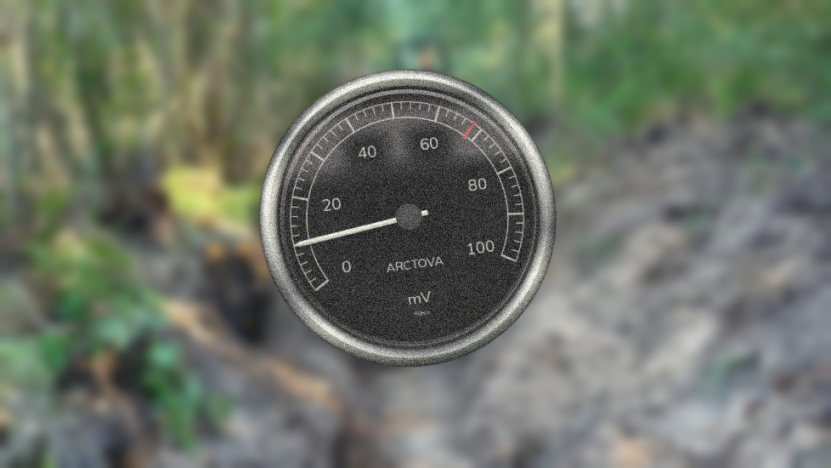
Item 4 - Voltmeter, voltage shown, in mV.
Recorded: 10 mV
